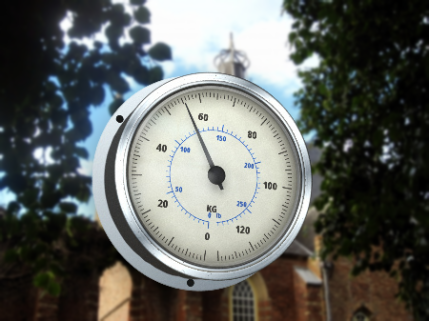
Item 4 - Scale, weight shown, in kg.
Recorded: 55 kg
